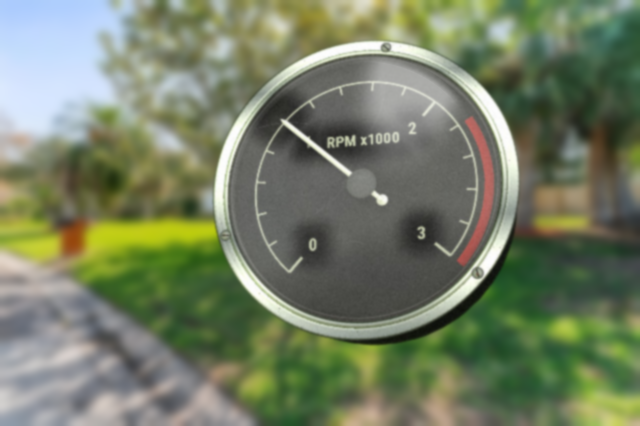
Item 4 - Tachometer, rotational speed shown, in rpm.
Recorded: 1000 rpm
